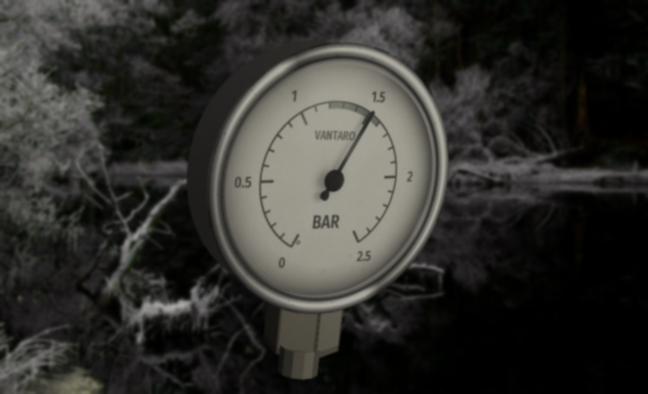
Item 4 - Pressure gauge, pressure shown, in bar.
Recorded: 1.5 bar
